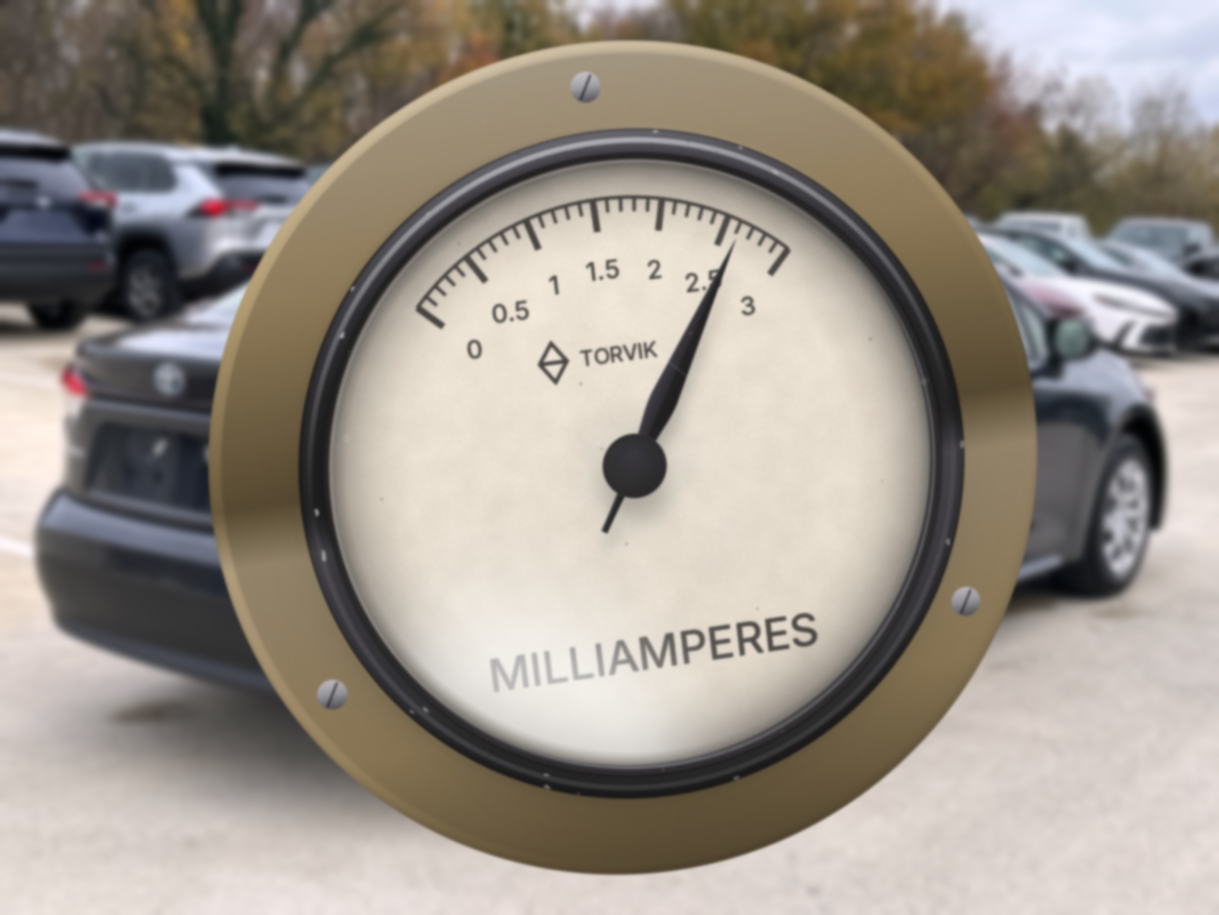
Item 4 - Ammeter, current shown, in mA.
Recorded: 2.6 mA
